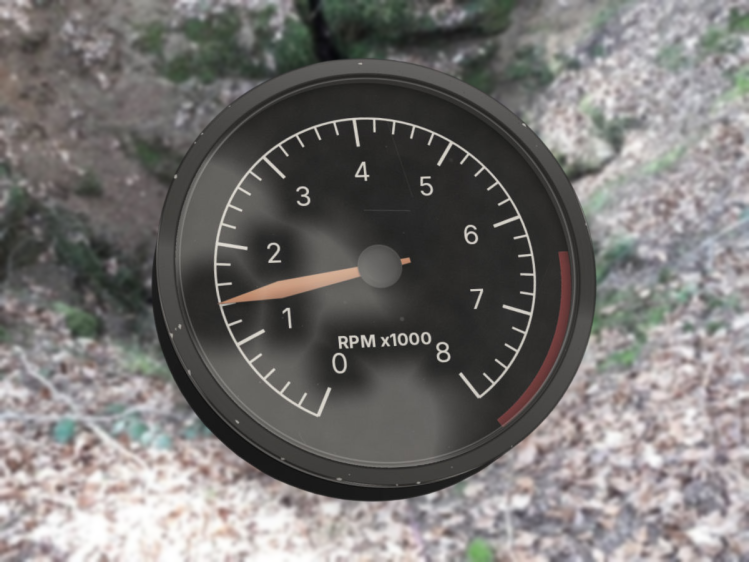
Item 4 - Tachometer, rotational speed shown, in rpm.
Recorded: 1400 rpm
